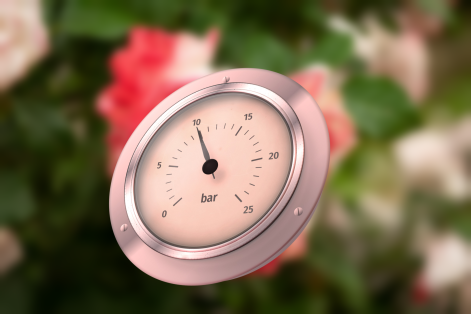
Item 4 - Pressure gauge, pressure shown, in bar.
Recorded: 10 bar
